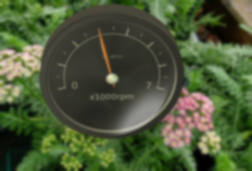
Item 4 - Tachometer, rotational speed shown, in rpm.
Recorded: 3000 rpm
